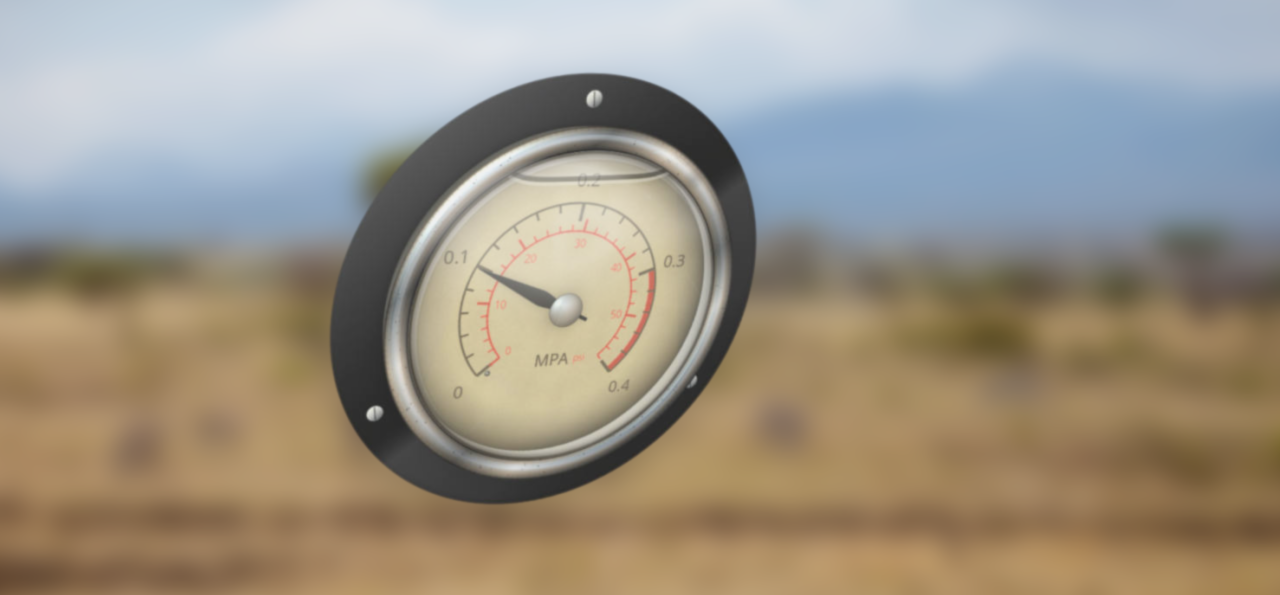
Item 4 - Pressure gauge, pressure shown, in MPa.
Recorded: 0.1 MPa
